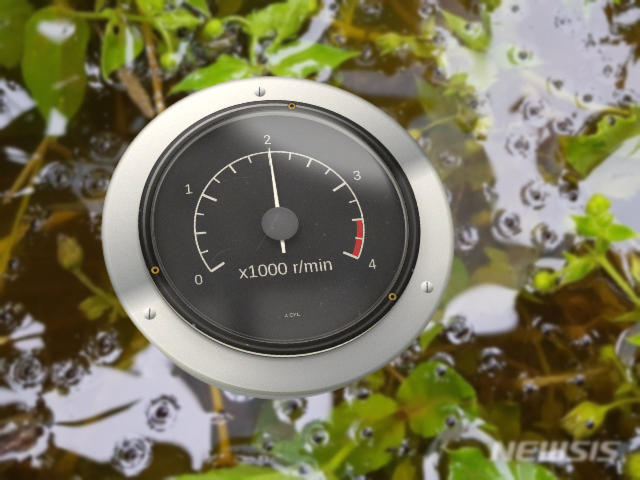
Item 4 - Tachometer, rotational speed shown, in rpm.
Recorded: 2000 rpm
